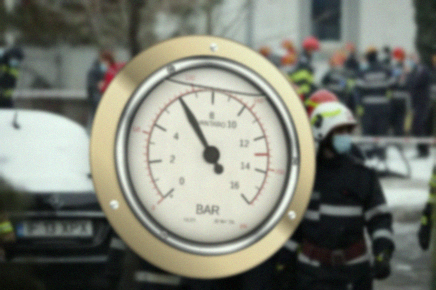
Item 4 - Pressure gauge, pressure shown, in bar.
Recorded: 6 bar
